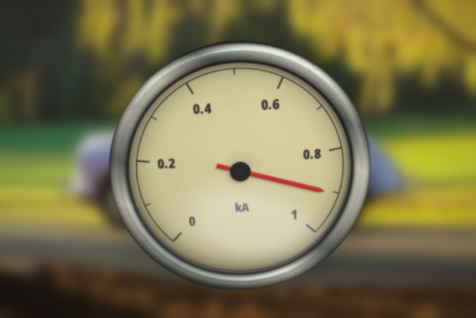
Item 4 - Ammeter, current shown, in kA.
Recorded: 0.9 kA
